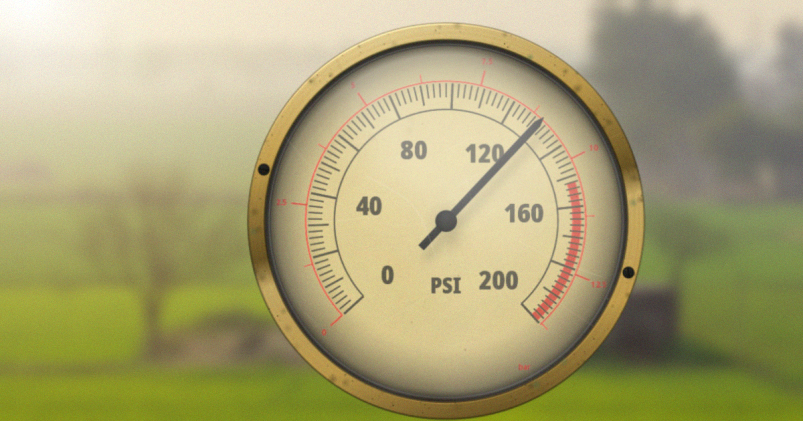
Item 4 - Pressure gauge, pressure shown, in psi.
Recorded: 130 psi
